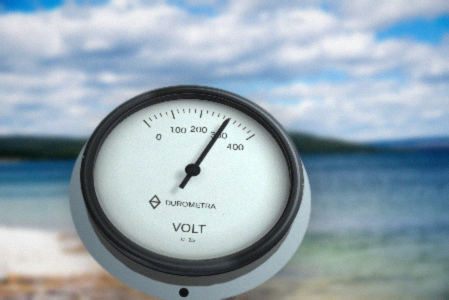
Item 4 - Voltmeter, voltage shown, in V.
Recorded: 300 V
